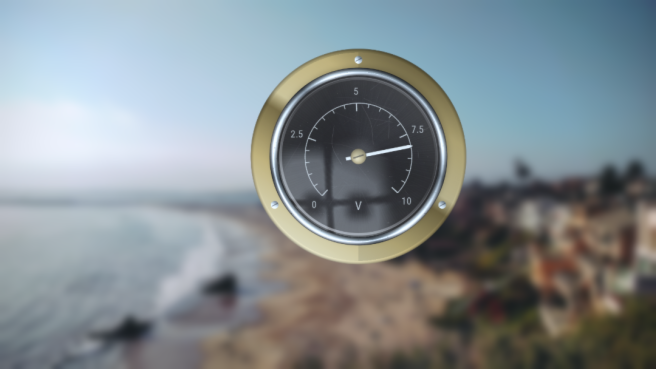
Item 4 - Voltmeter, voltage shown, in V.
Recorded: 8 V
